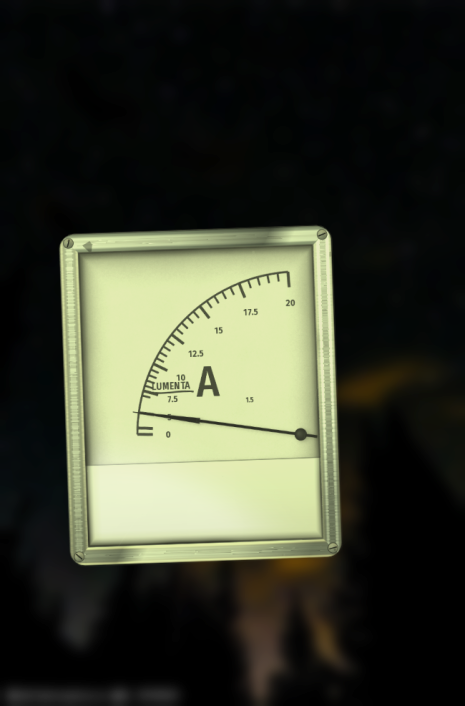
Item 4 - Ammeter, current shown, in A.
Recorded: 5 A
